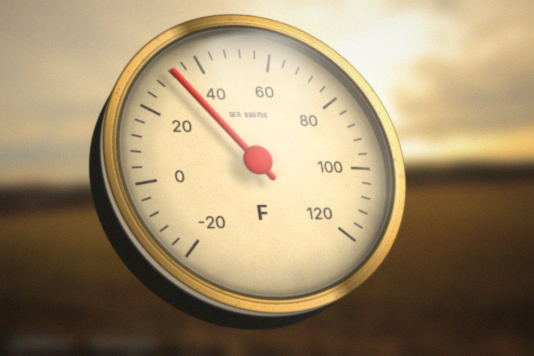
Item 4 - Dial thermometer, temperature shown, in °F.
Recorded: 32 °F
